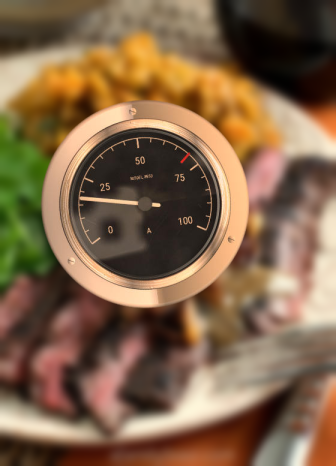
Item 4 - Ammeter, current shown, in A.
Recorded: 17.5 A
